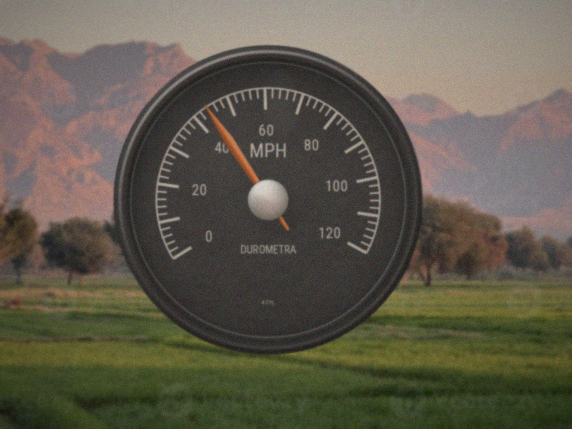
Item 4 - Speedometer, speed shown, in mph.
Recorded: 44 mph
